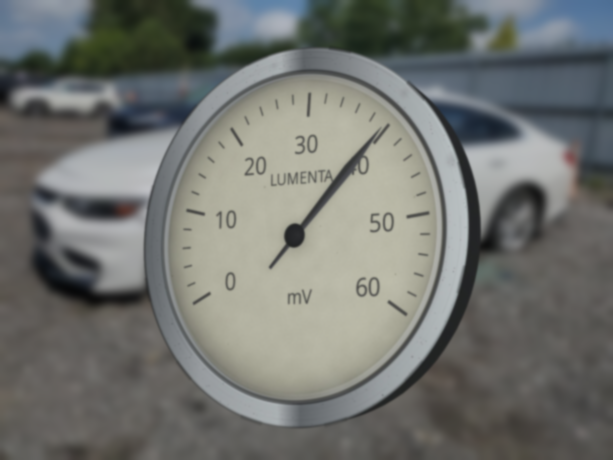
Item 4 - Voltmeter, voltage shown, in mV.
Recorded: 40 mV
